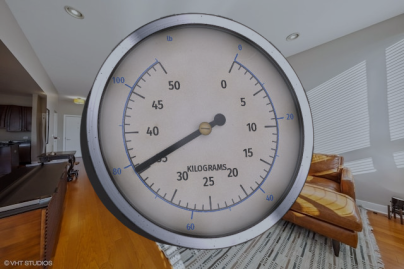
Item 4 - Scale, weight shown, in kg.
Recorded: 35.5 kg
